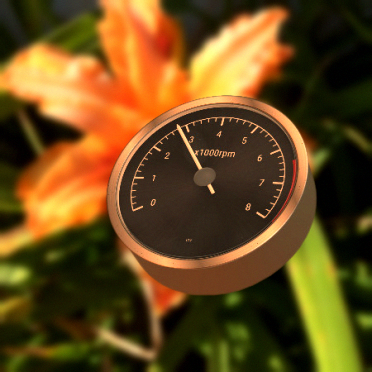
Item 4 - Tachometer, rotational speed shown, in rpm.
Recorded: 2800 rpm
